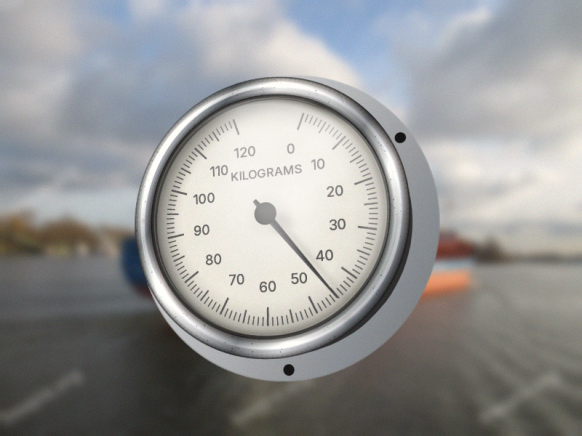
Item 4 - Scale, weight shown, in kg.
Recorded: 45 kg
